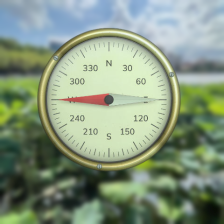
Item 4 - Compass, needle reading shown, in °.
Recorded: 270 °
